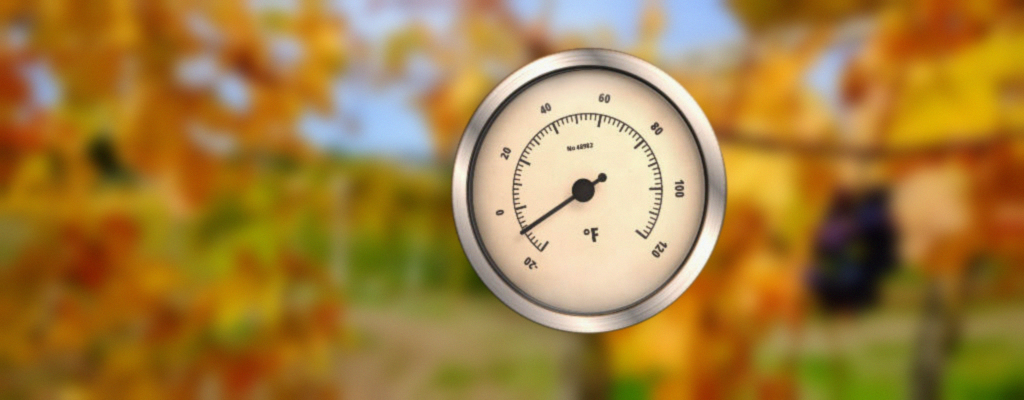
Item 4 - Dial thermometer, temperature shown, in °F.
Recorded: -10 °F
